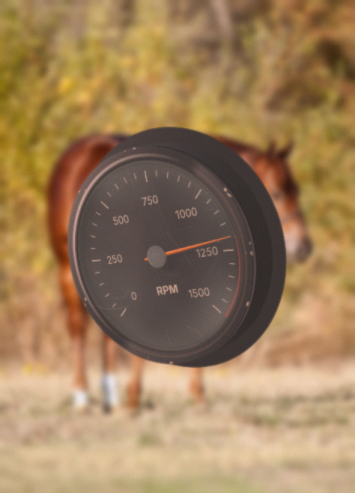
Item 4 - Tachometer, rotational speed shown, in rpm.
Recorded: 1200 rpm
